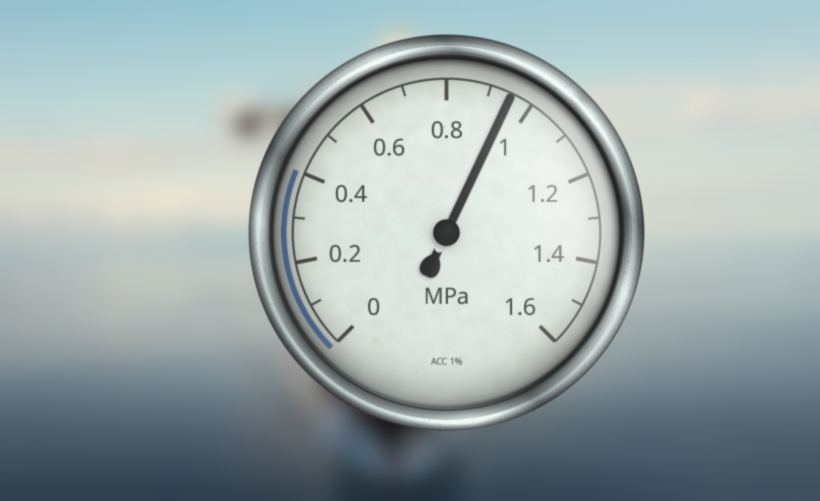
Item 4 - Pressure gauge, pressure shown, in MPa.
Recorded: 0.95 MPa
